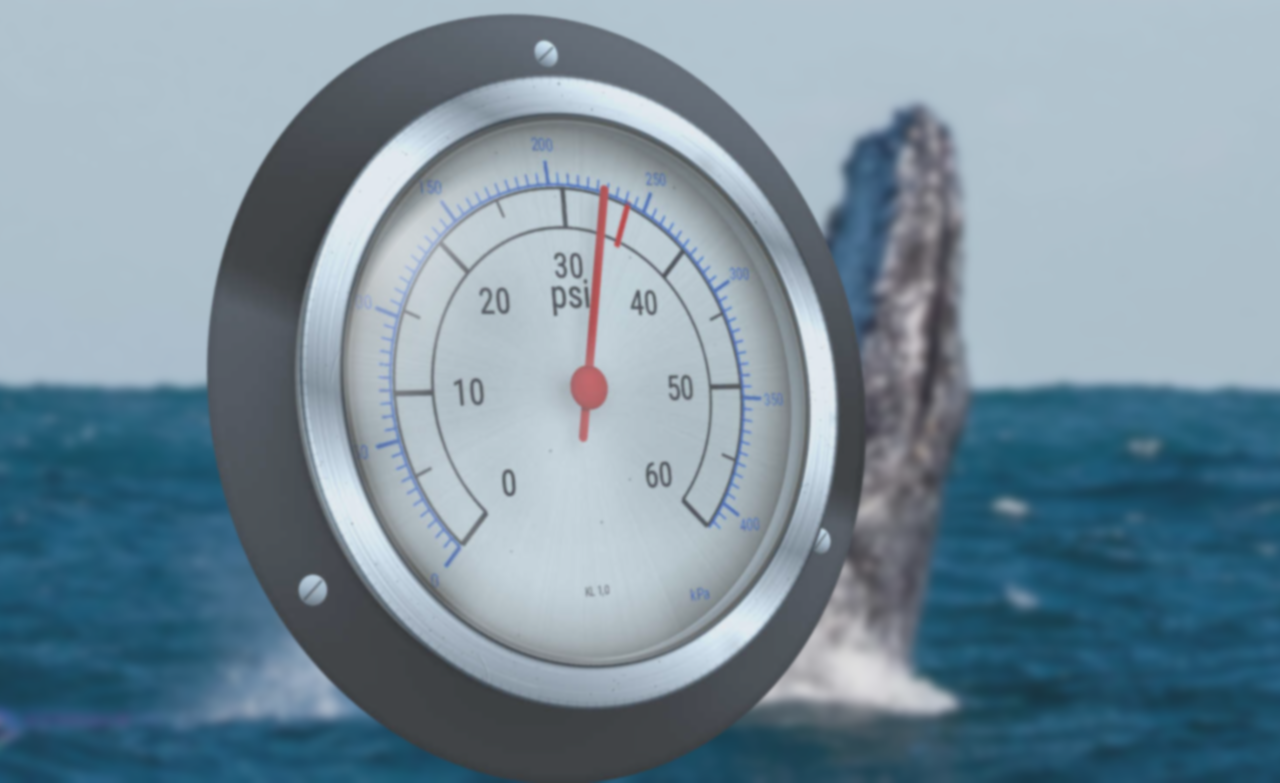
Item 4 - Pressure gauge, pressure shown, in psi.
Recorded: 32.5 psi
